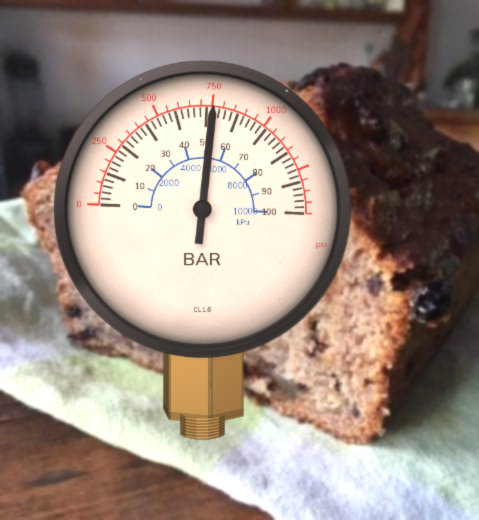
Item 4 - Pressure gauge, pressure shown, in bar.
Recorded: 52 bar
